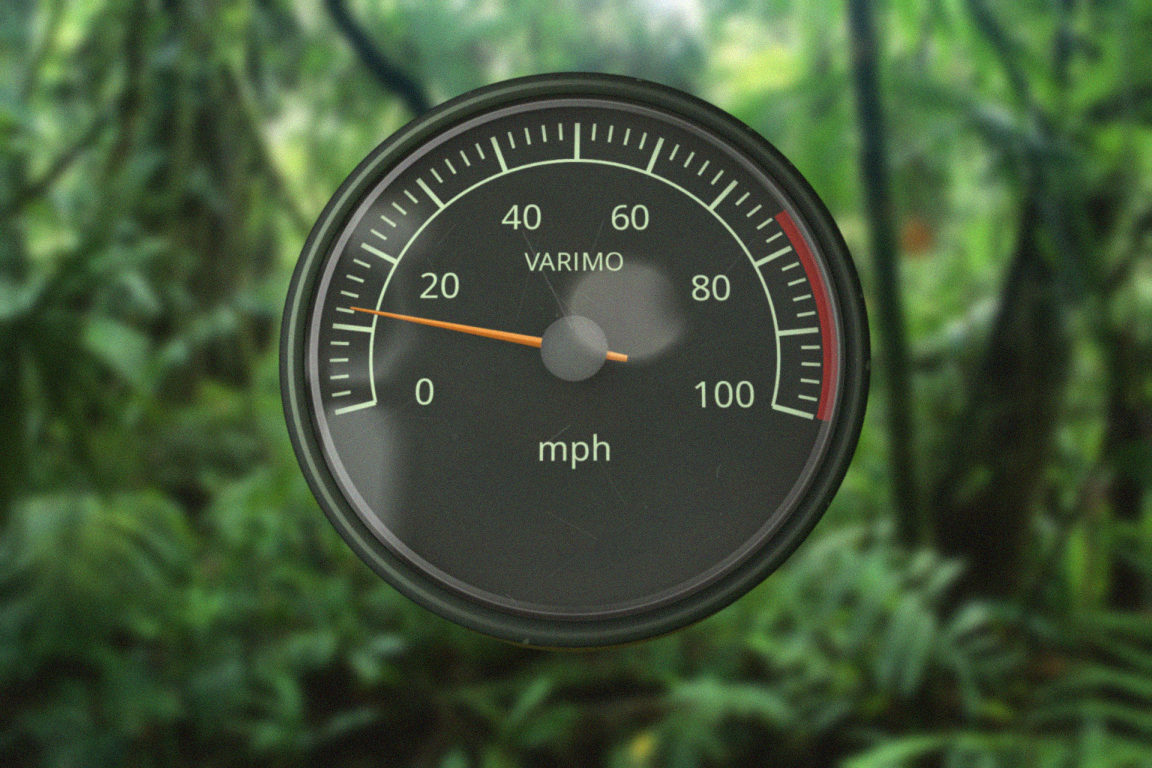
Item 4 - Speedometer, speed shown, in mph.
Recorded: 12 mph
